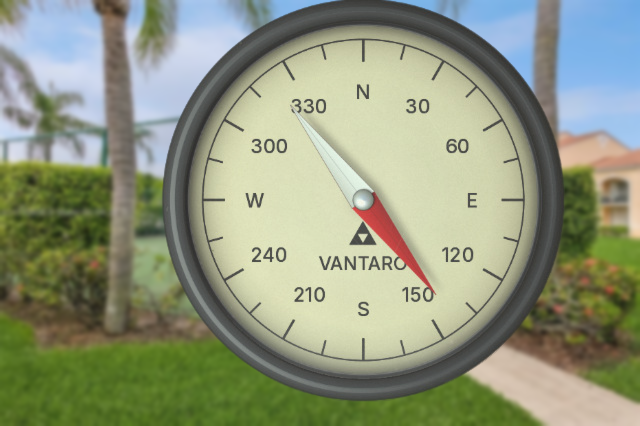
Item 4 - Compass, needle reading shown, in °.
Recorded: 142.5 °
